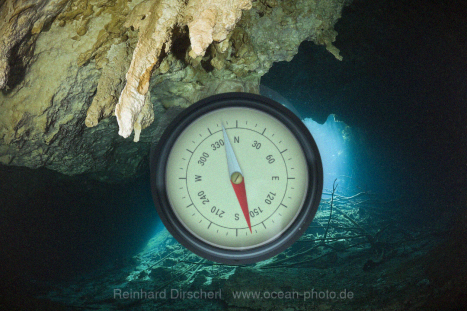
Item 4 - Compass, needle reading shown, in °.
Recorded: 165 °
